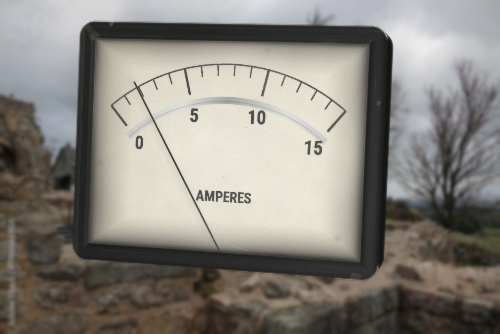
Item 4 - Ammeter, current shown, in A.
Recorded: 2 A
